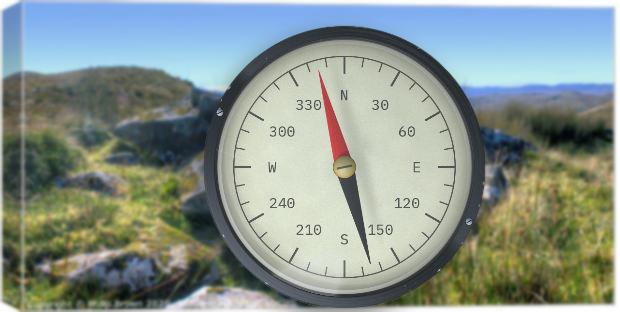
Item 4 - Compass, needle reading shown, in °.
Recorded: 345 °
